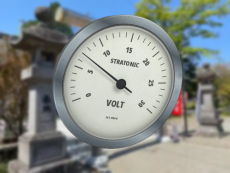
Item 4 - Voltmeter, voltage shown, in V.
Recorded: 7 V
